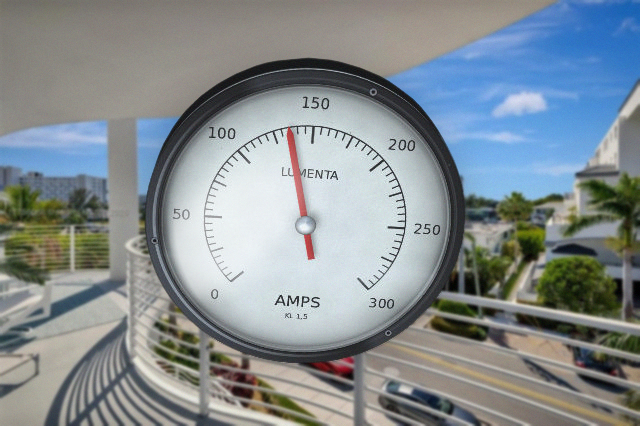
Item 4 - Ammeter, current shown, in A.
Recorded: 135 A
